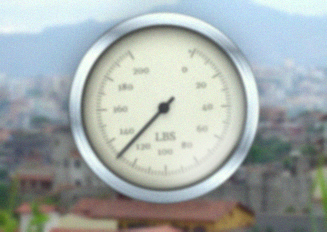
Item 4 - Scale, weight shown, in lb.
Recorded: 130 lb
